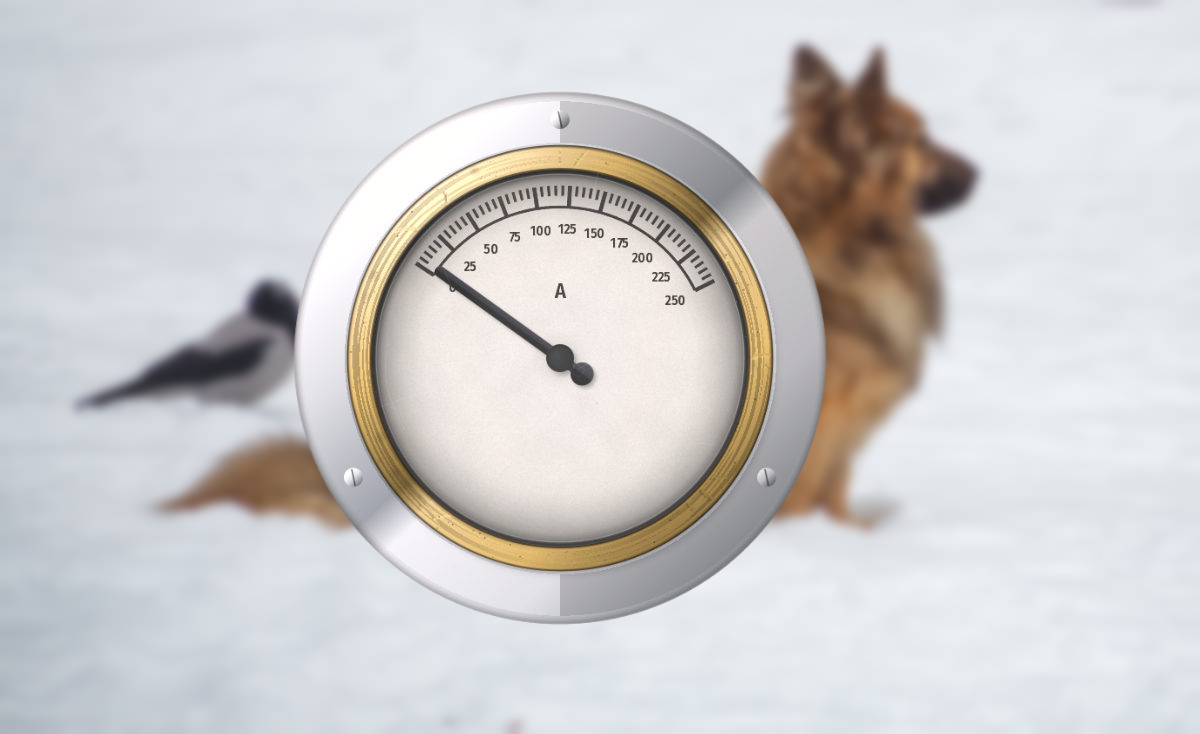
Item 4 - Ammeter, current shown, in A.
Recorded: 5 A
